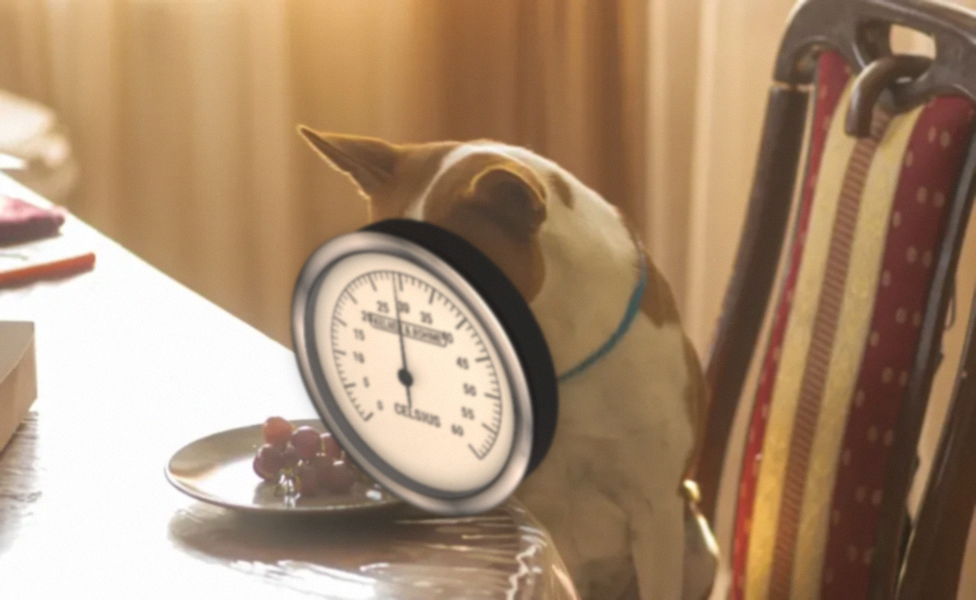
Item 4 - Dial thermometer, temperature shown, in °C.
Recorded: 30 °C
